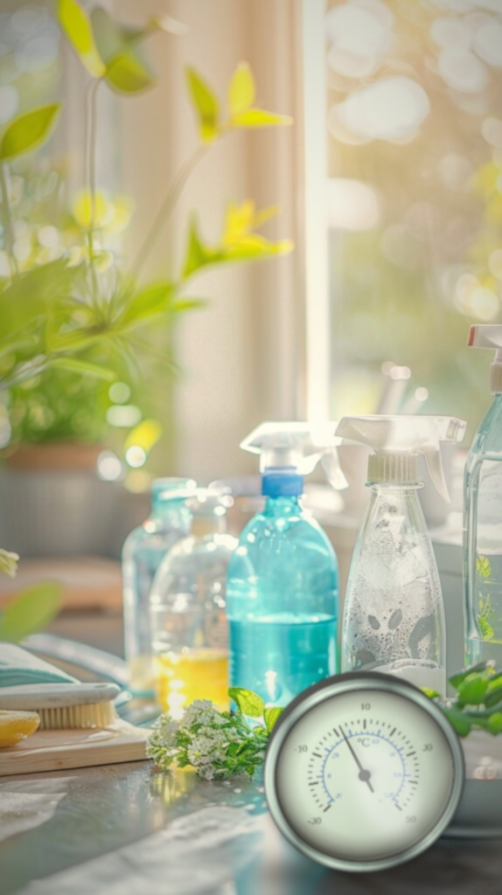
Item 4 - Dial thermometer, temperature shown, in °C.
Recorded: 2 °C
